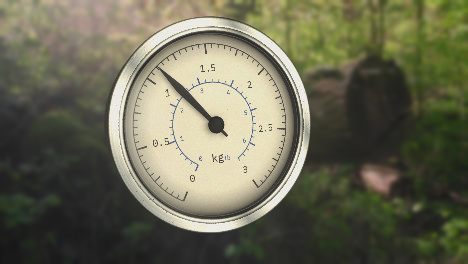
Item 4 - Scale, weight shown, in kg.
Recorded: 1.1 kg
